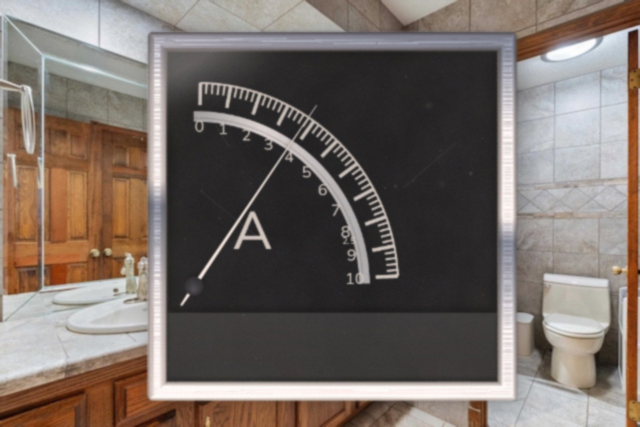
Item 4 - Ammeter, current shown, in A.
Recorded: 3.8 A
